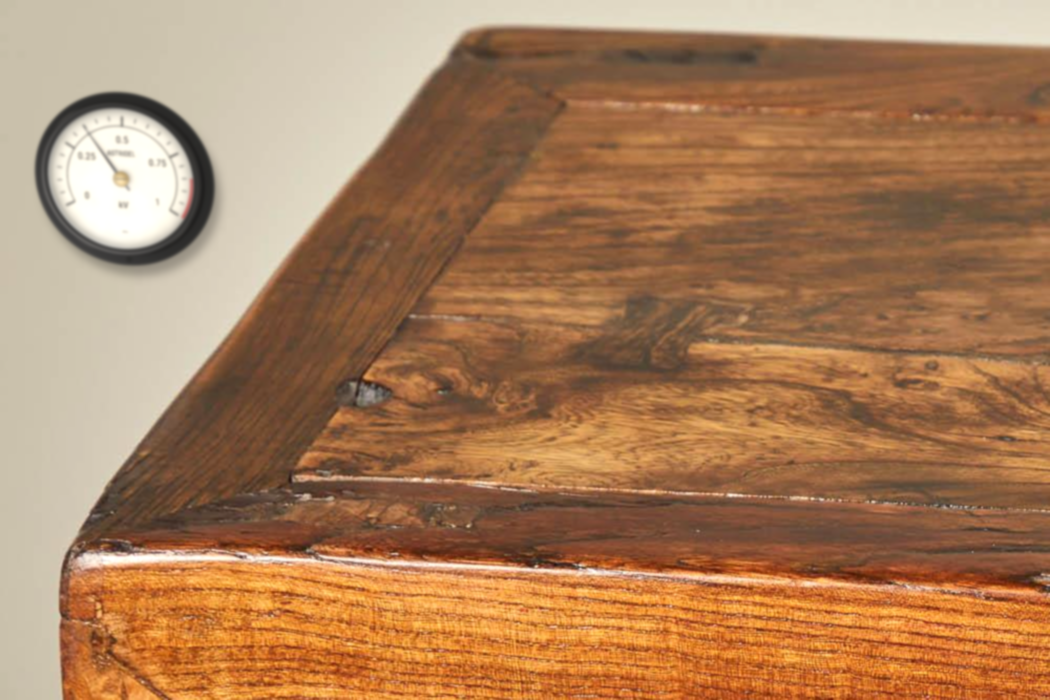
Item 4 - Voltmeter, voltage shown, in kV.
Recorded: 0.35 kV
